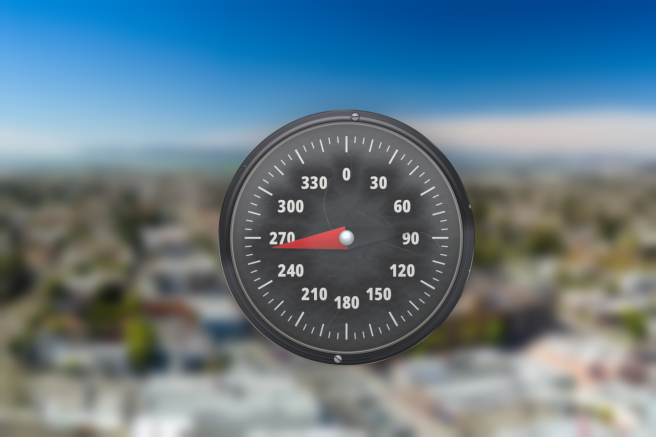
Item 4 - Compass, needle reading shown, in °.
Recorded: 262.5 °
